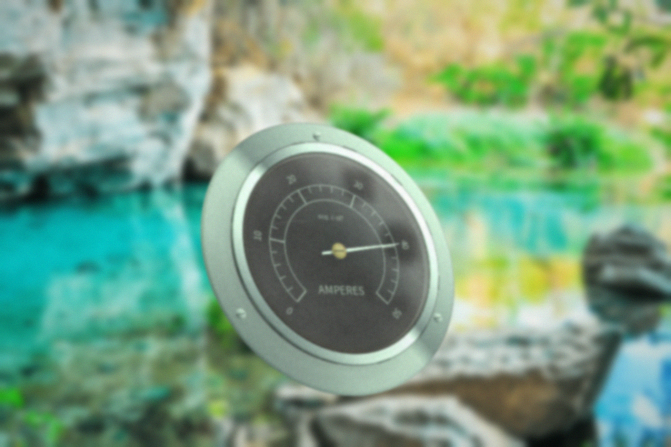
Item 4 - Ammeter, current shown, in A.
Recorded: 40 A
